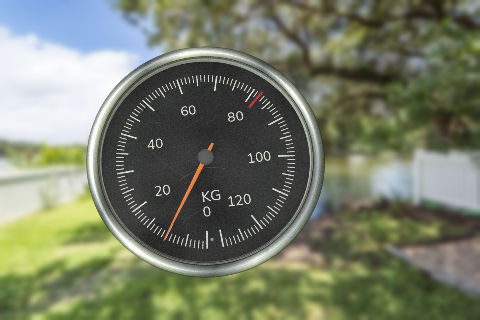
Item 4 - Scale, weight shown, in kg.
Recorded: 10 kg
